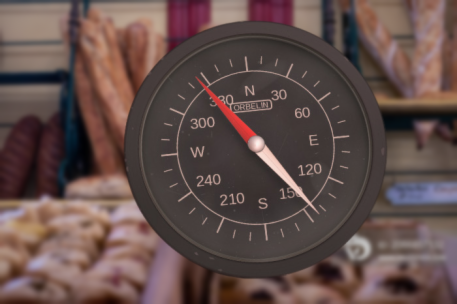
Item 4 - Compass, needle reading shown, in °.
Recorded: 325 °
